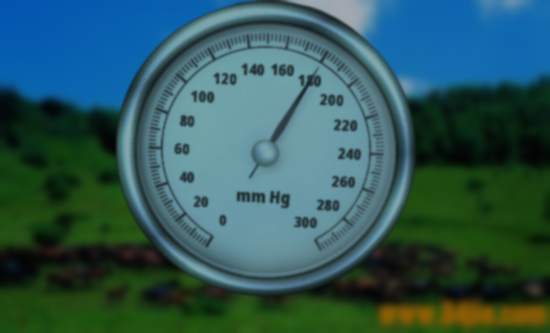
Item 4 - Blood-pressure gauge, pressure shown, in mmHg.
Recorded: 180 mmHg
